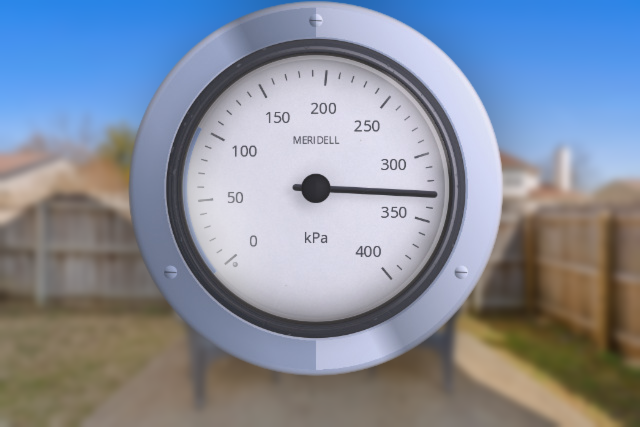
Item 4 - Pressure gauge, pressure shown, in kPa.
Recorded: 330 kPa
